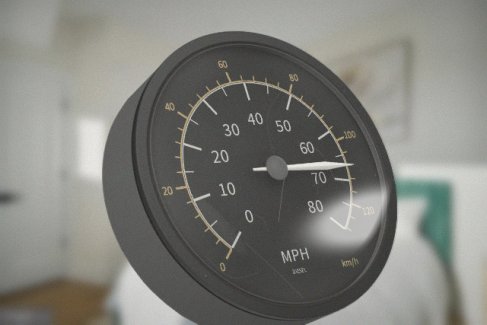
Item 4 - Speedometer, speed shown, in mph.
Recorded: 67.5 mph
